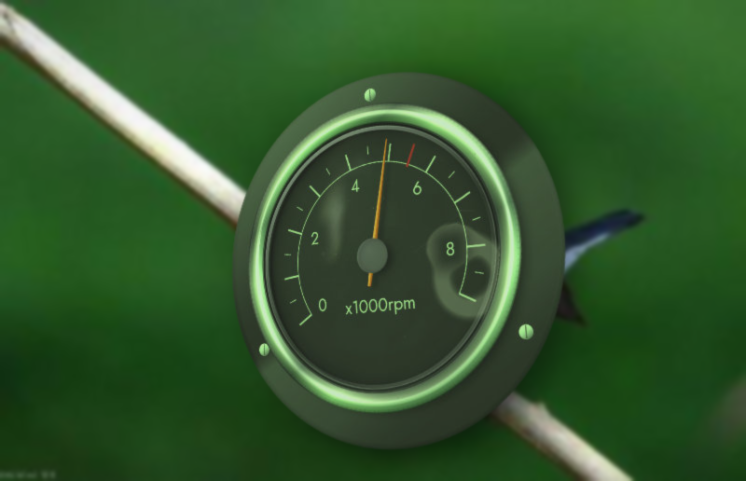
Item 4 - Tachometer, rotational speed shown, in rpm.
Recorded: 5000 rpm
